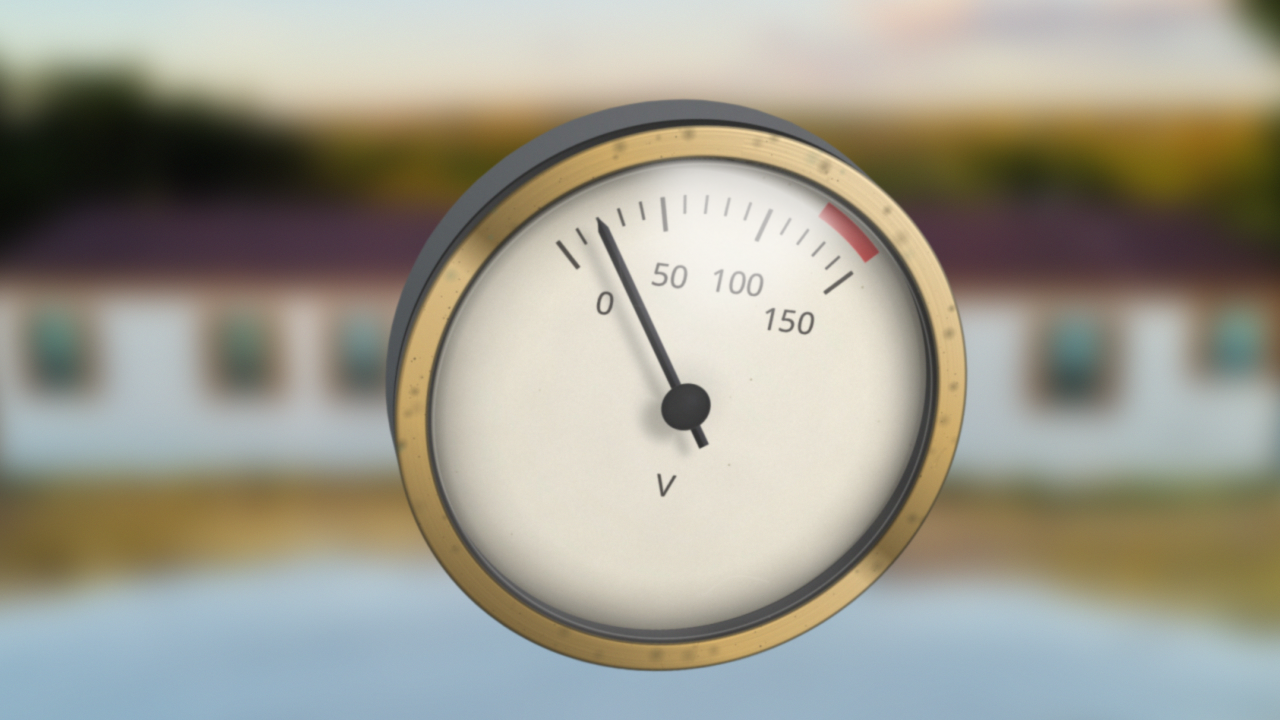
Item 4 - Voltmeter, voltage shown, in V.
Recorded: 20 V
